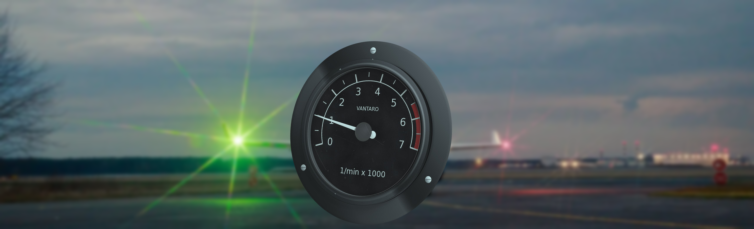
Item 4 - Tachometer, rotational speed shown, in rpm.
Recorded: 1000 rpm
